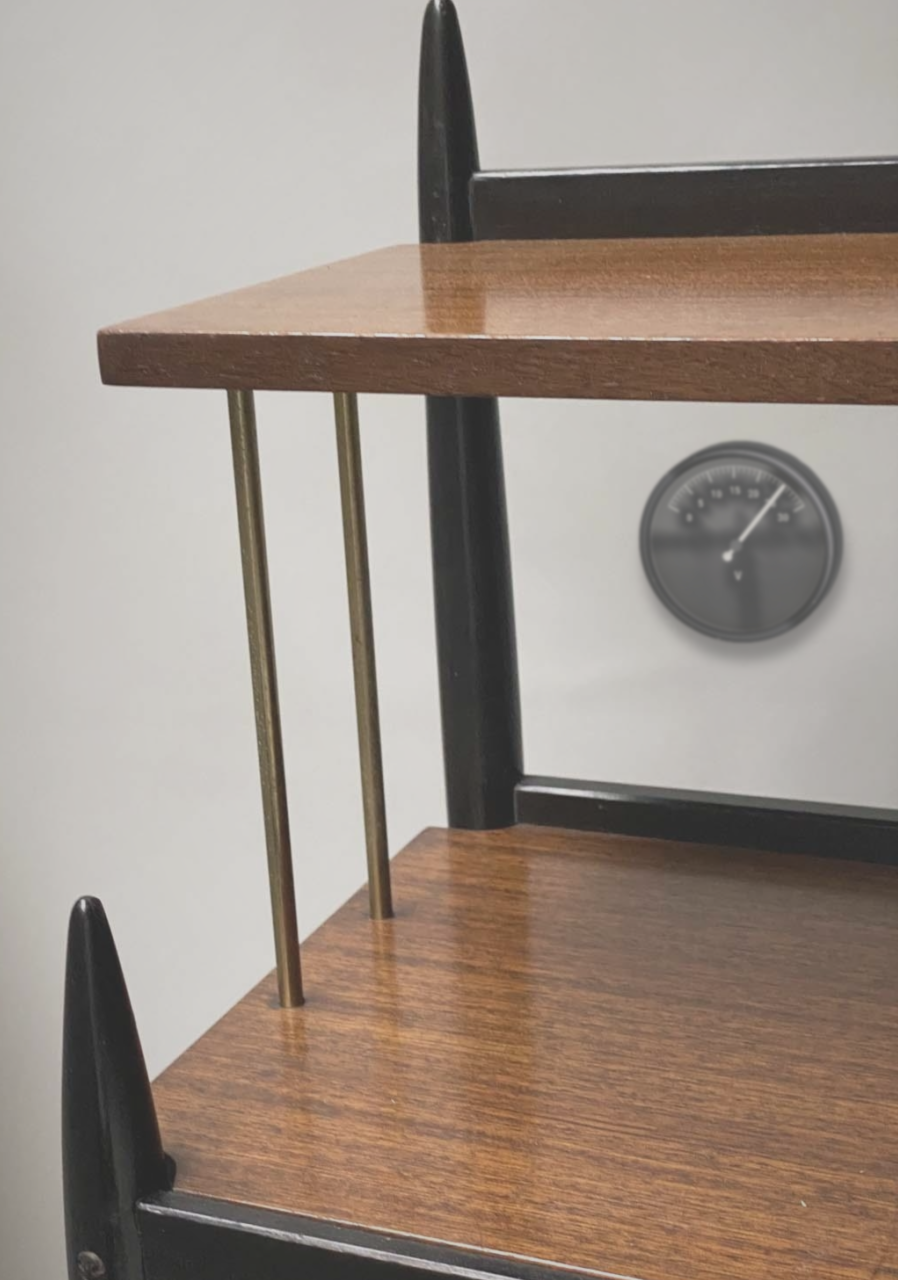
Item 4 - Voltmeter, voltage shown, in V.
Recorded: 25 V
